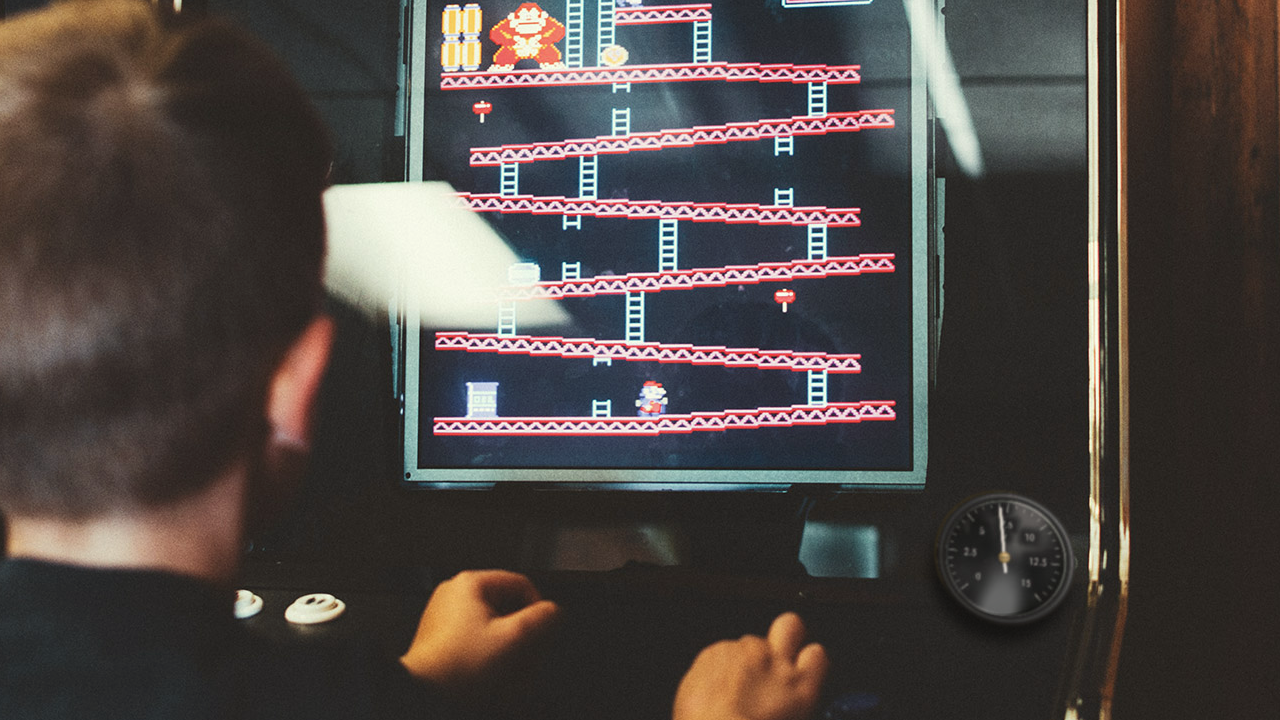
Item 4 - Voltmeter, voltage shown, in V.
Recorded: 7 V
